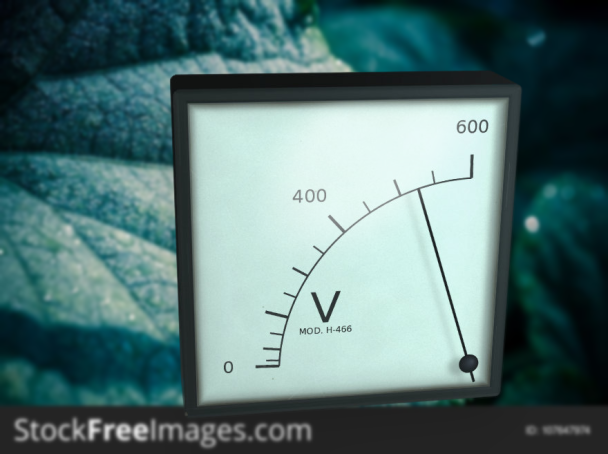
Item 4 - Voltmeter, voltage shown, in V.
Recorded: 525 V
